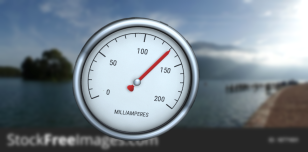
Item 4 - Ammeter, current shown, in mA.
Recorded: 130 mA
